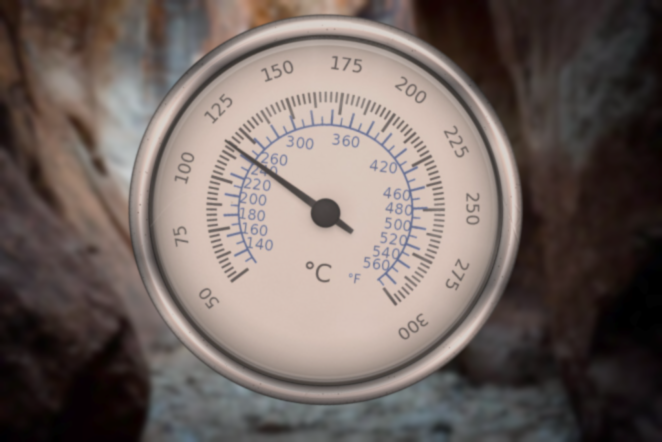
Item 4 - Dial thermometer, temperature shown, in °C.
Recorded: 117.5 °C
